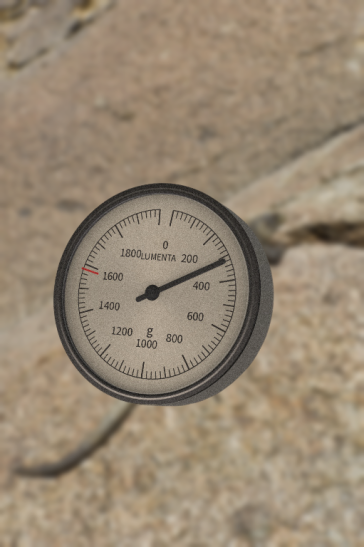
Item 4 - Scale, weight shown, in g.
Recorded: 320 g
